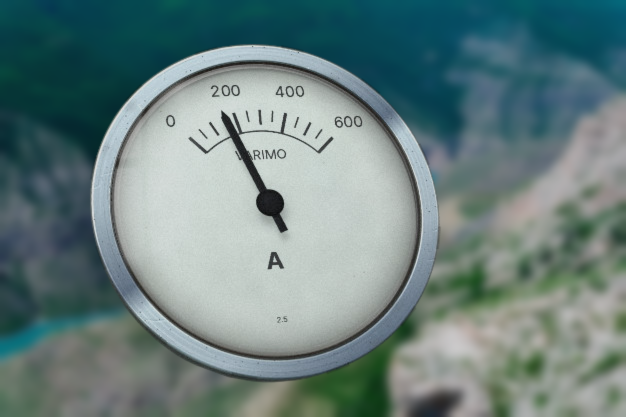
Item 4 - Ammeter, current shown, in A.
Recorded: 150 A
